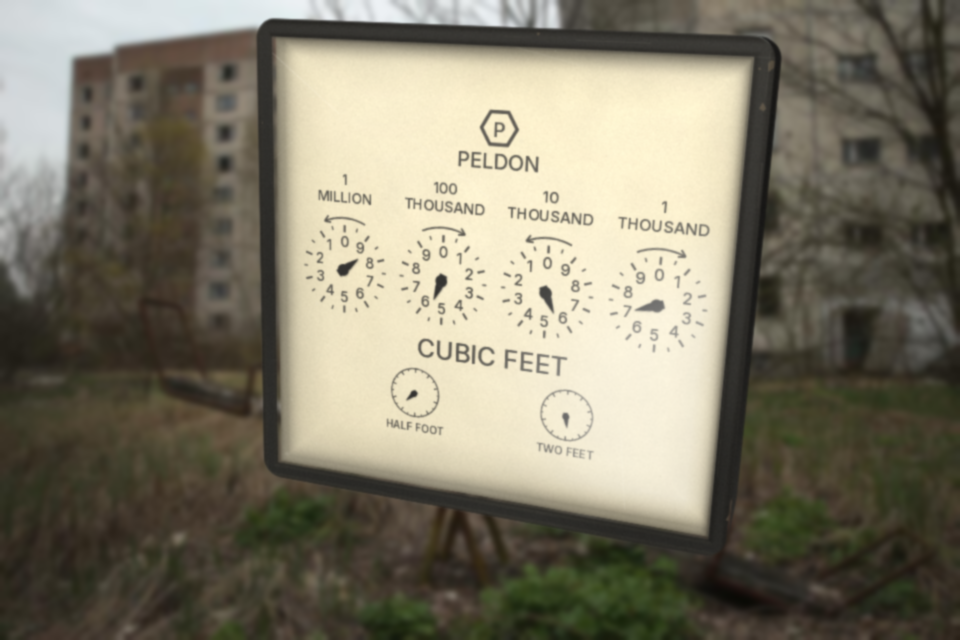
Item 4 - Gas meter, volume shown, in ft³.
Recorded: 855700 ft³
